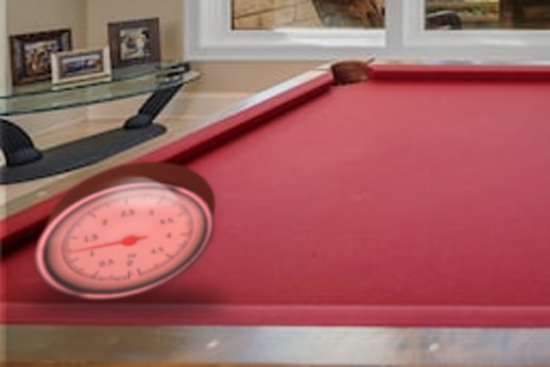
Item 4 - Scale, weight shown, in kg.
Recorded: 1.25 kg
